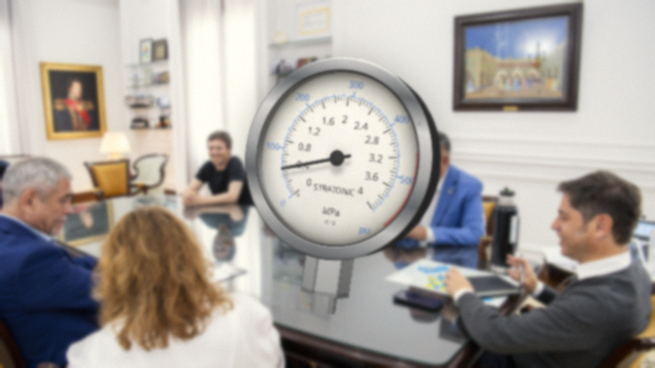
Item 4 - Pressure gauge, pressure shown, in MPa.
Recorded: 0.4 MPa
